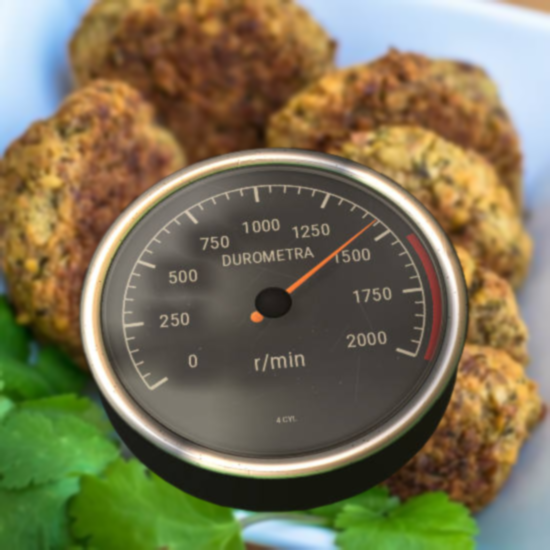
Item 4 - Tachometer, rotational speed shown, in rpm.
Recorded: 1450 rpm
